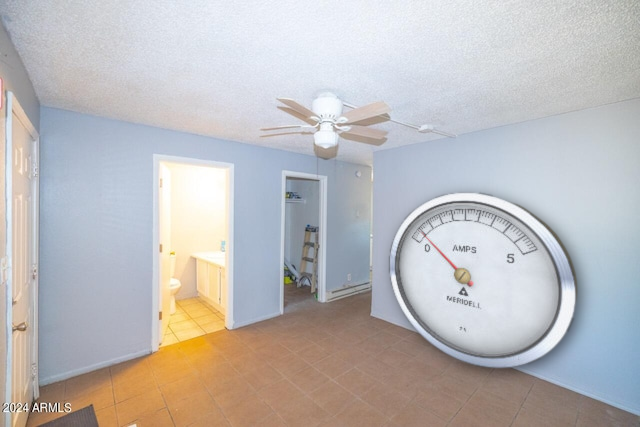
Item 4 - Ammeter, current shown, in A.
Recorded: 0.5 A
